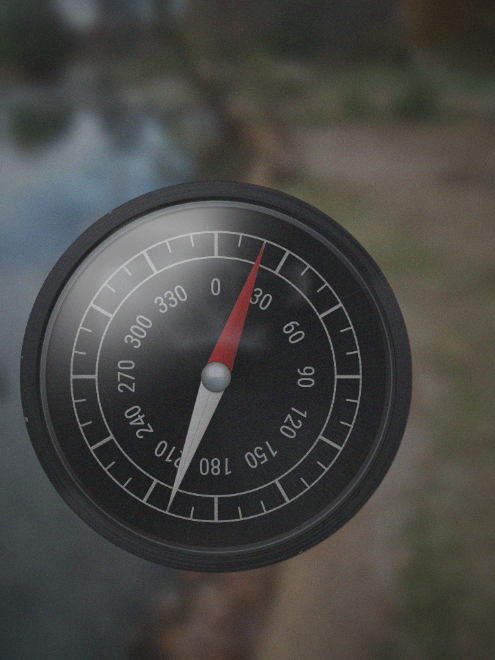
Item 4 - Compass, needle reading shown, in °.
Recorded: 20 °
